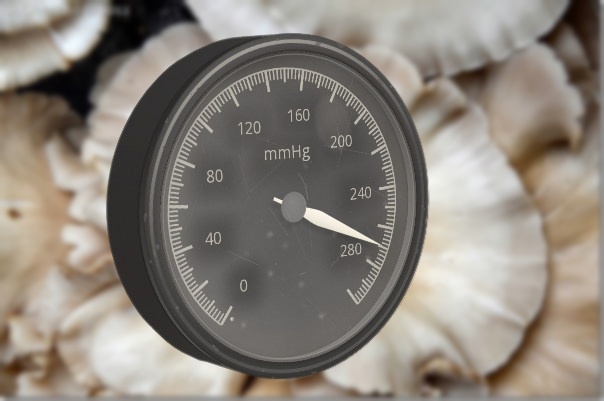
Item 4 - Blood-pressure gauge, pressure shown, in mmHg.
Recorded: 270 mmHg
